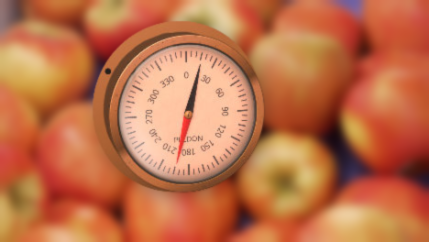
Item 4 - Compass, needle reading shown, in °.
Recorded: 195 °
